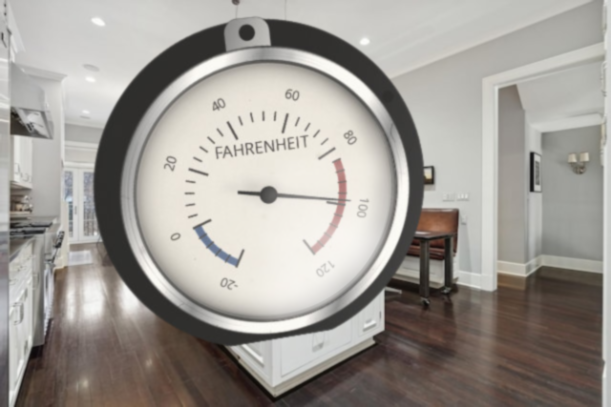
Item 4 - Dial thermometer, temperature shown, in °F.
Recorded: 98 °F
